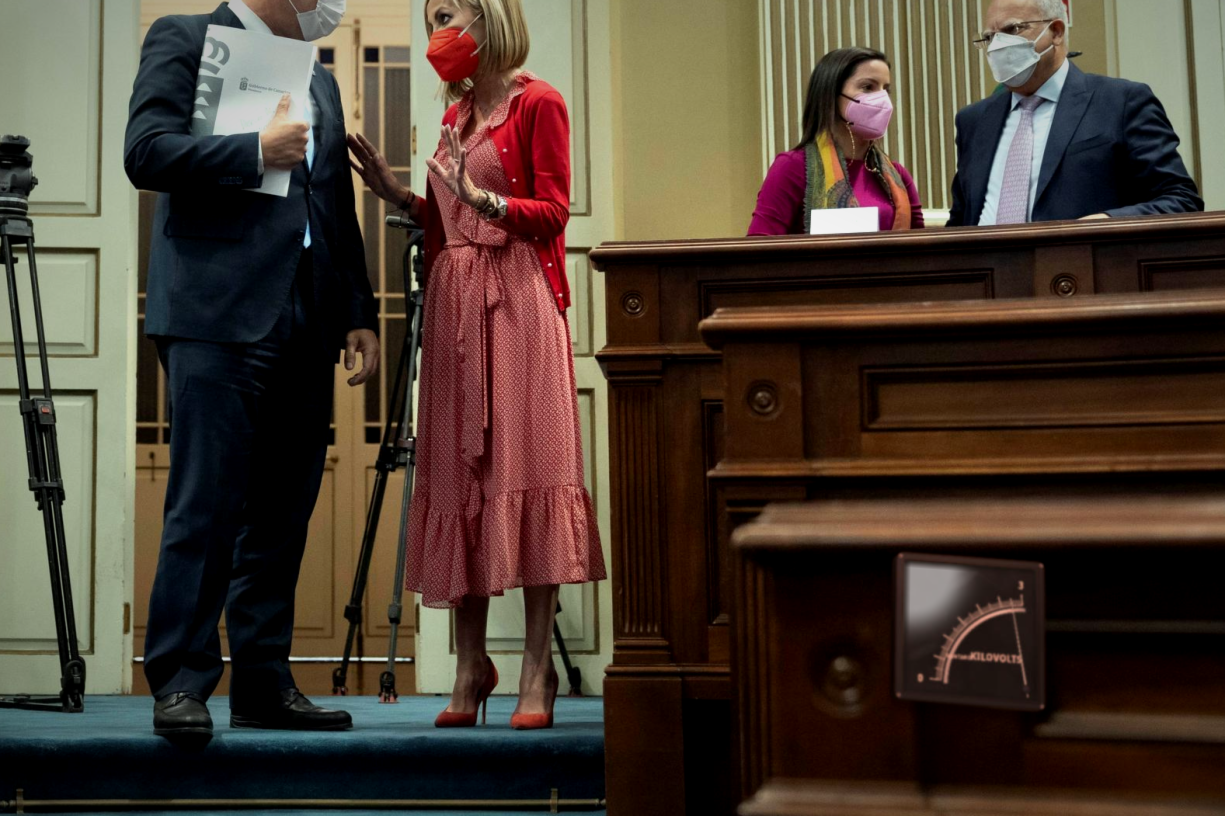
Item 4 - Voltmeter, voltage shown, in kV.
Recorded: 2.75 kV
